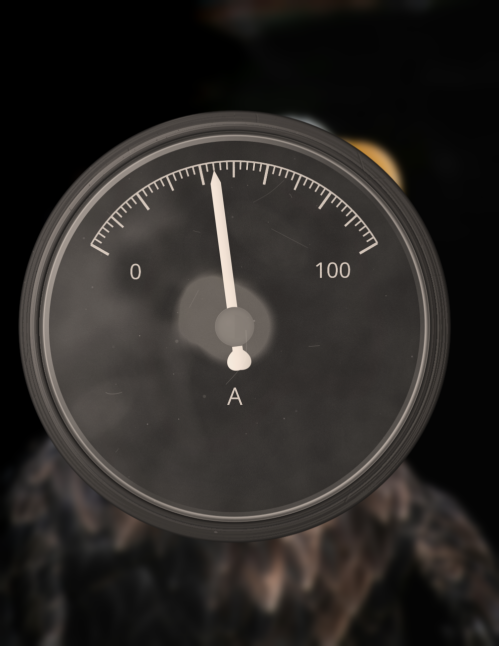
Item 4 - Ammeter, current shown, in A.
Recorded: 44 A
